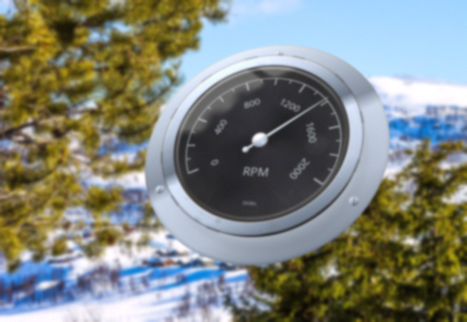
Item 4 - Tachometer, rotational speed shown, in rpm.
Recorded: 1400 rpm
